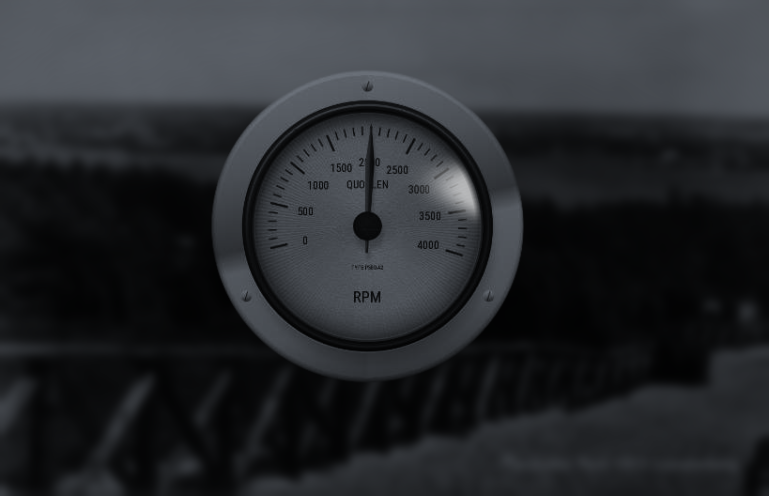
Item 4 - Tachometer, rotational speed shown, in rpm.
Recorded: 2000 rpm
